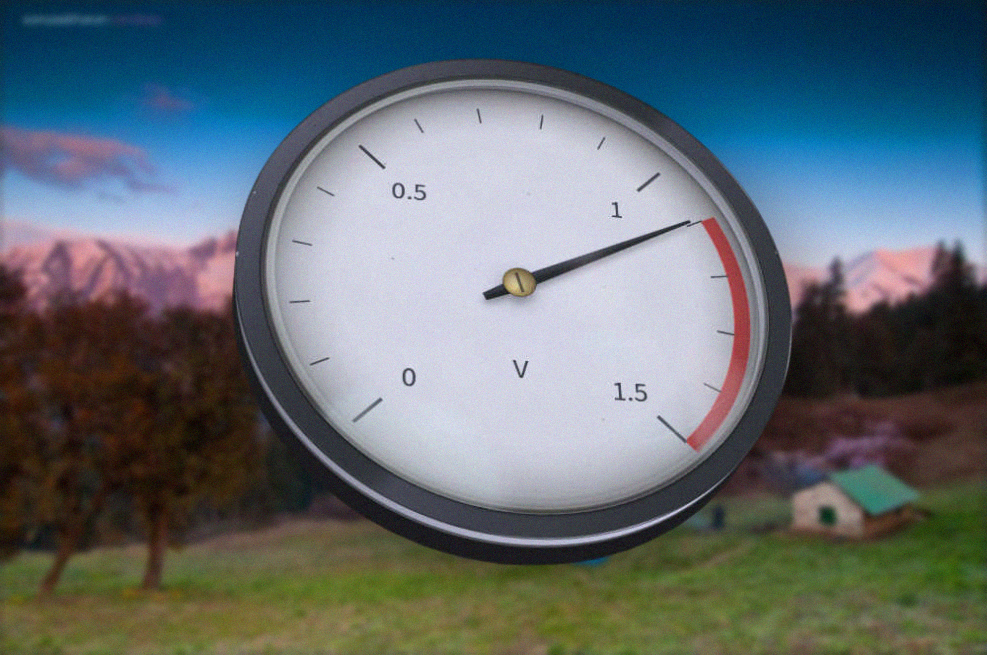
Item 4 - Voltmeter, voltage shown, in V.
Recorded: 1.1 V
